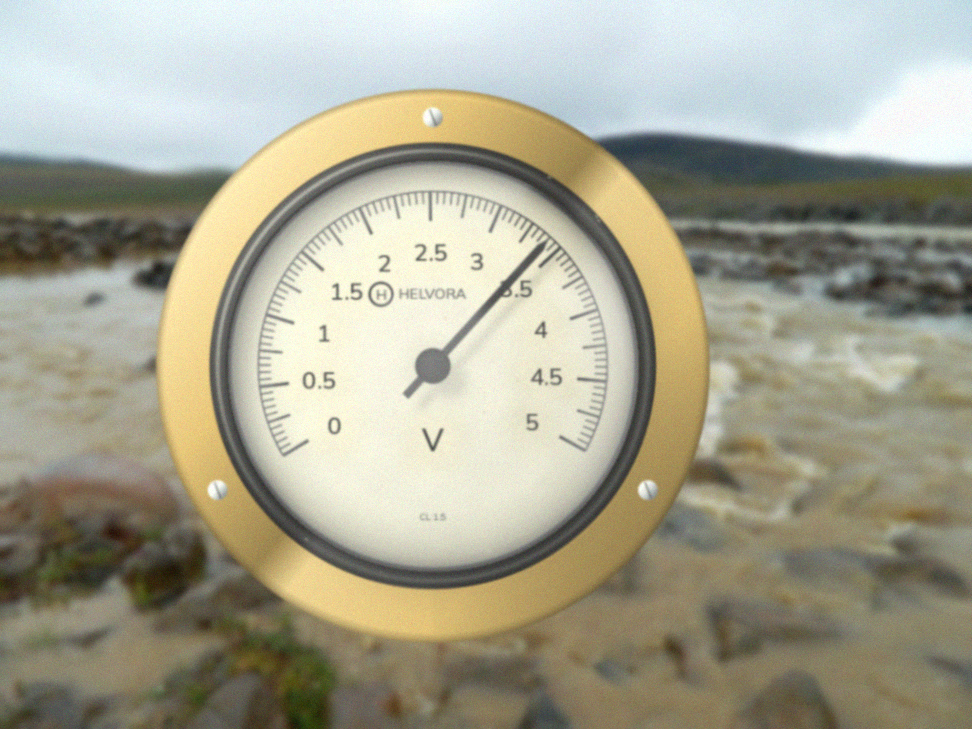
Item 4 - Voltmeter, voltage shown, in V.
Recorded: 3.4 V
